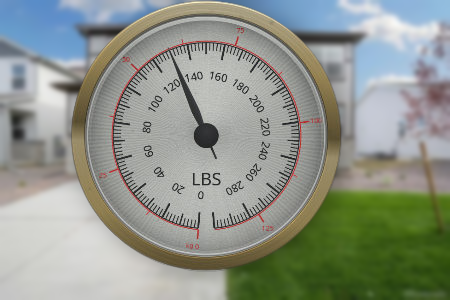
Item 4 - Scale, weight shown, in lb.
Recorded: 130 lb
